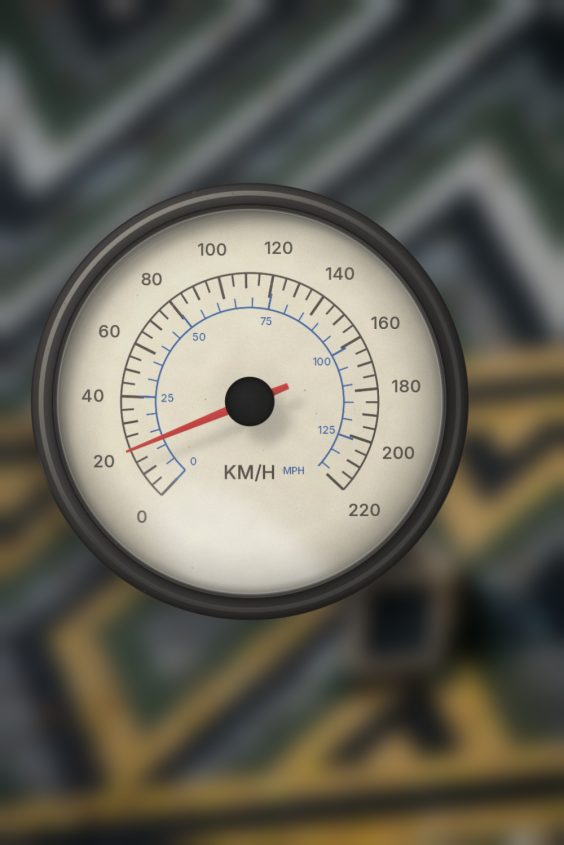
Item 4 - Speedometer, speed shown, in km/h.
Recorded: 20 km/h
